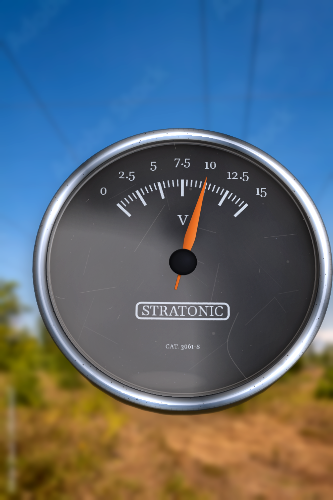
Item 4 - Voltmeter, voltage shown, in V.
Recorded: 10 V
